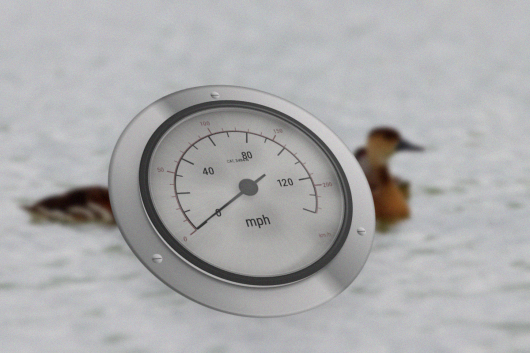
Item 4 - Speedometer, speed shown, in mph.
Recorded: 0 mph
